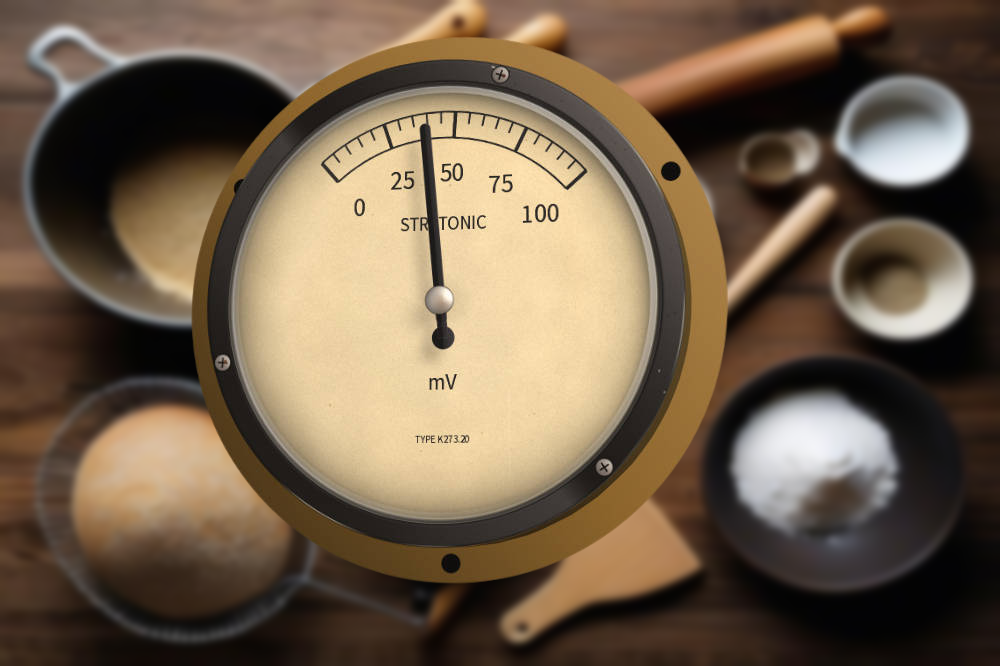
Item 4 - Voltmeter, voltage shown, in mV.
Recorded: 40 mV
